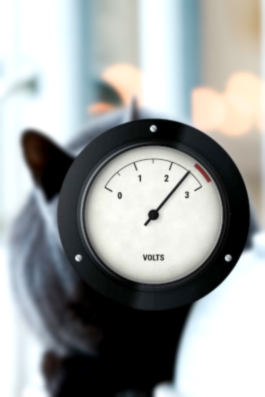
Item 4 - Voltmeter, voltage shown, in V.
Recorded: 2.5 V
